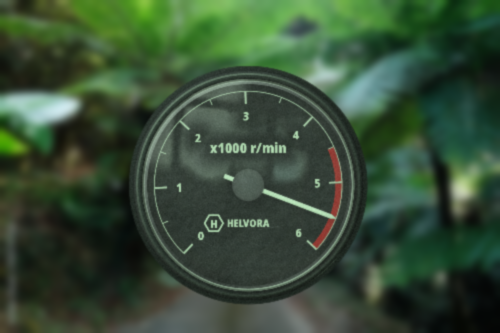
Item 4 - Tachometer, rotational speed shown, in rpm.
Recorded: 5500 rpm
